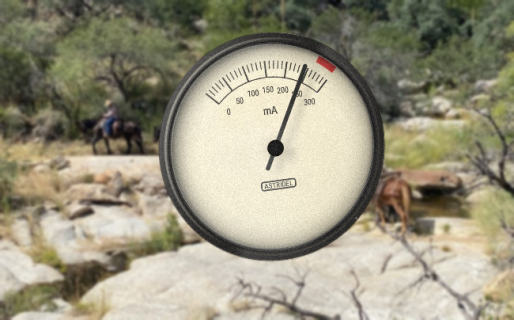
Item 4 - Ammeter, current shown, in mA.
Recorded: 240 mA
